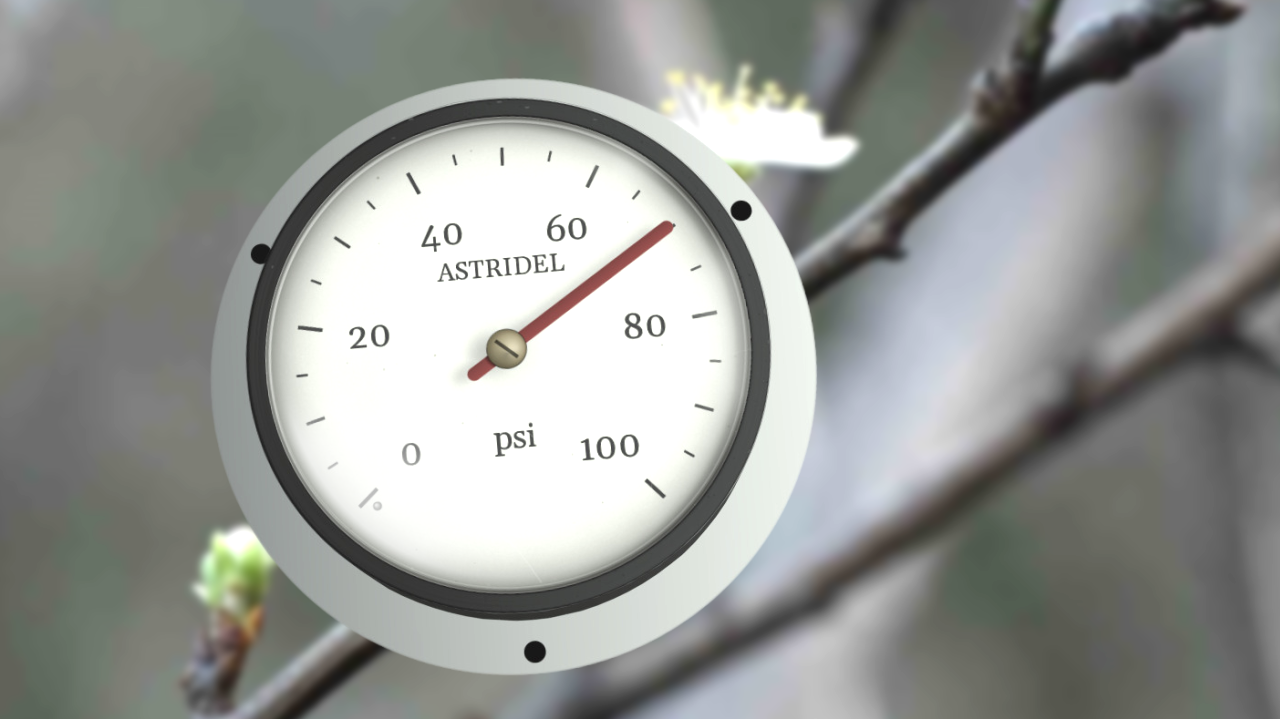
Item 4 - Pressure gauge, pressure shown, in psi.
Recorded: 70 psi
